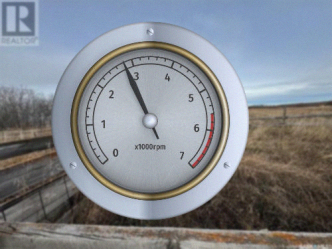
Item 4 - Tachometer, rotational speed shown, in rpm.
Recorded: 2800 rpm
